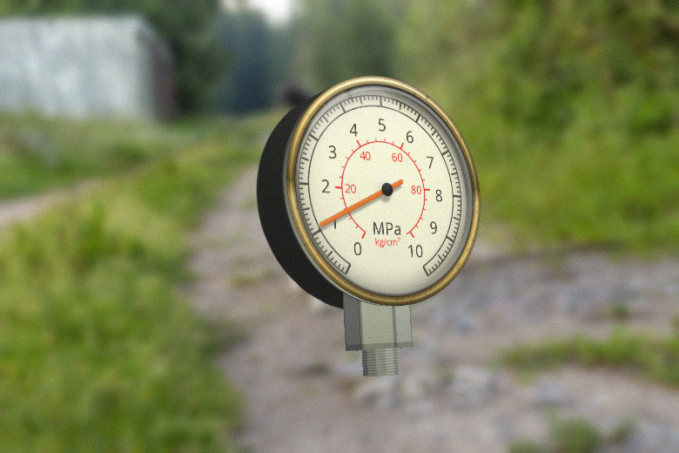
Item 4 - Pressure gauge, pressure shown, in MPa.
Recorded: 1.1 MPa
